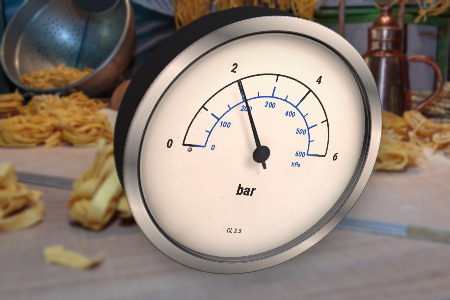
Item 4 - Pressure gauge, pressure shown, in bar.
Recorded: 2 bar
